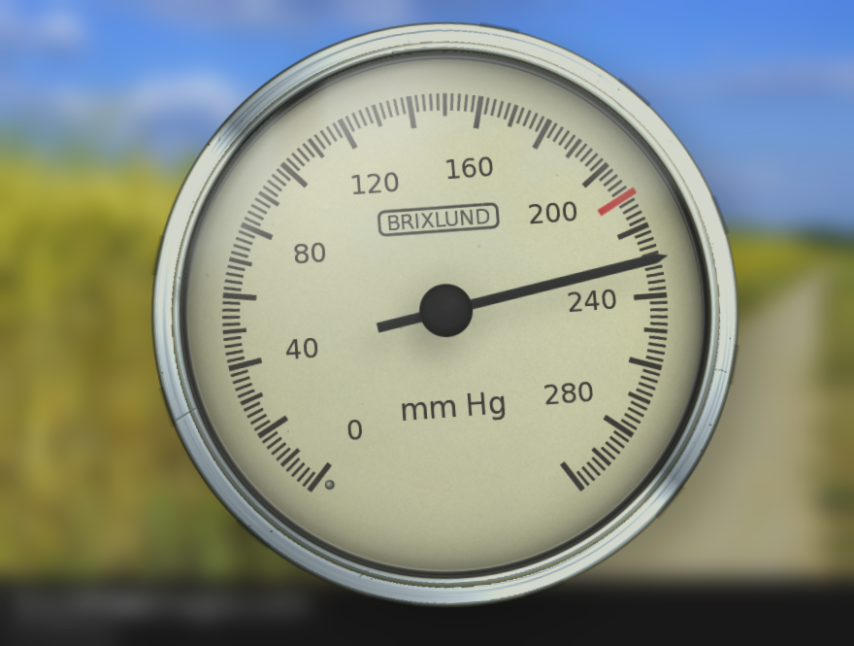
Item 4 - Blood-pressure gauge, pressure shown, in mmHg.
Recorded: 230 mmHg
